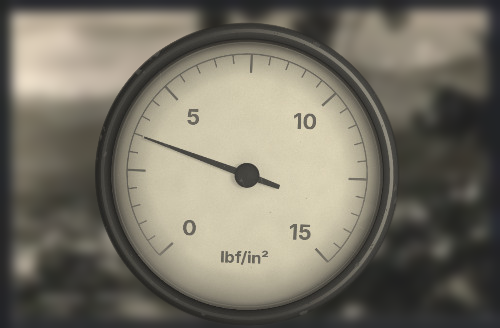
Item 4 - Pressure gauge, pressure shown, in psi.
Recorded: 3.5 psi
